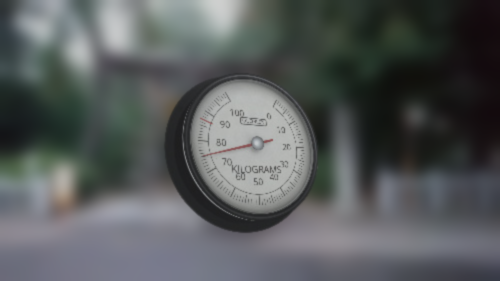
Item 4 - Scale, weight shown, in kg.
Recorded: 75 kg
